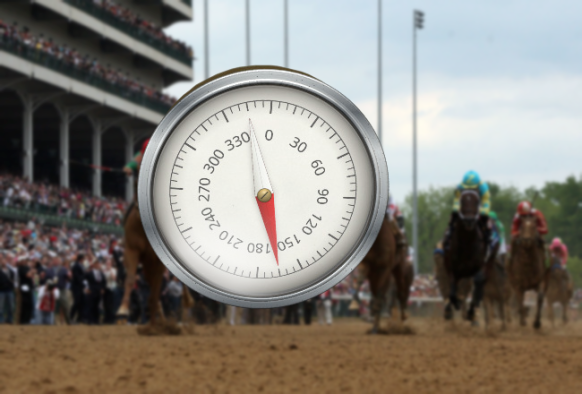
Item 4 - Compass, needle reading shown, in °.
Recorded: 165 °
